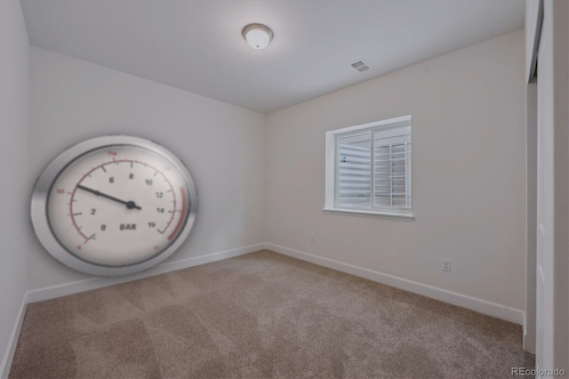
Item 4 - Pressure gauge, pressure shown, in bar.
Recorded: 4 bar
